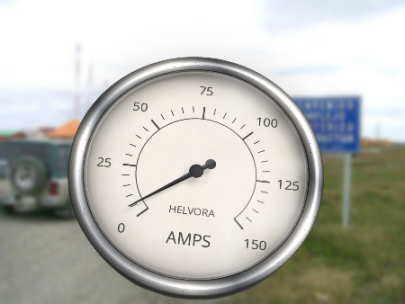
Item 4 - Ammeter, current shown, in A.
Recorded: 5 A
